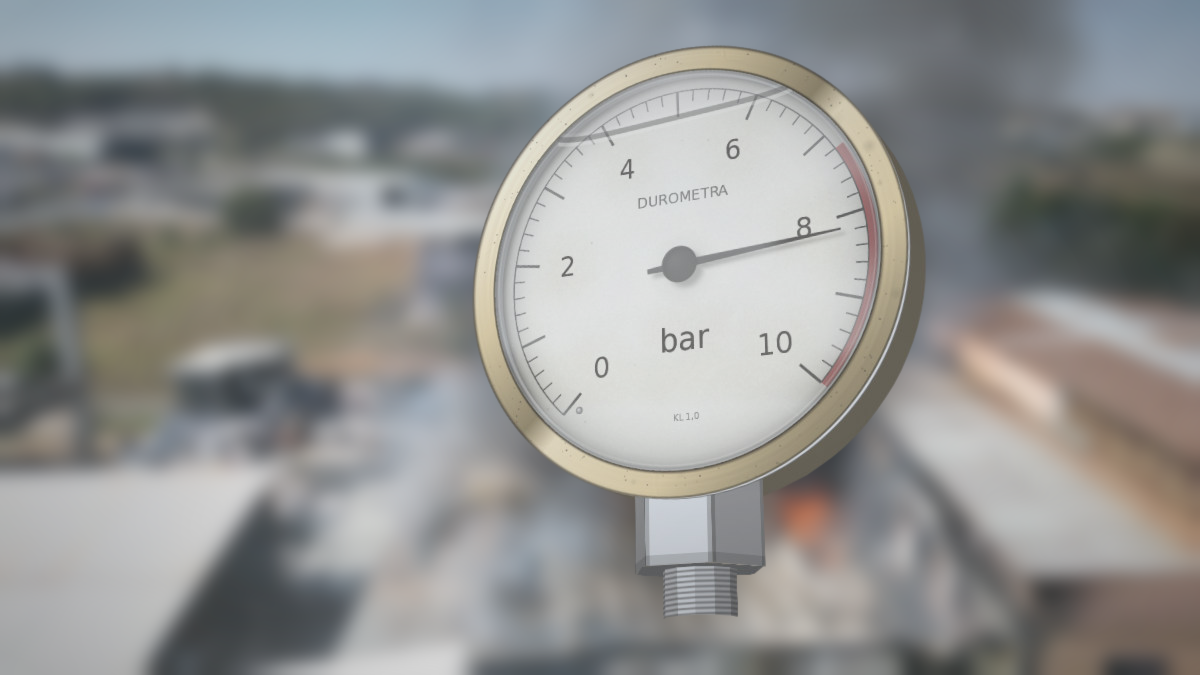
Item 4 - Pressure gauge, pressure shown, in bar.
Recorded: 8.2 bar
